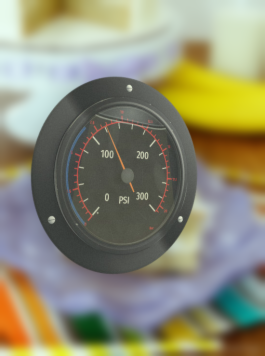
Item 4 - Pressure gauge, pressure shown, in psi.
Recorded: 120 psi
